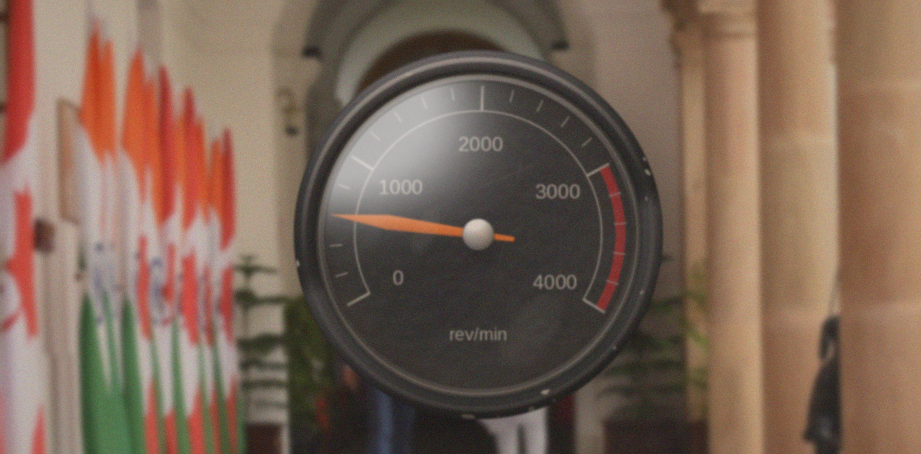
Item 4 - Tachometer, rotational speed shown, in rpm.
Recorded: 600 rpm
